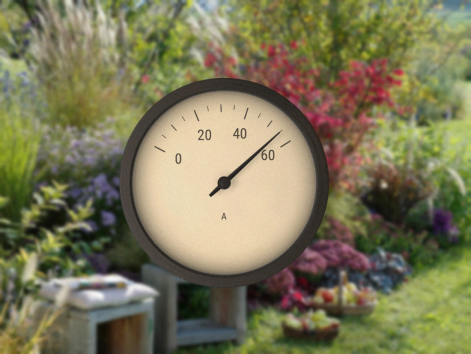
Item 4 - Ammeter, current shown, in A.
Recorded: 55 A
